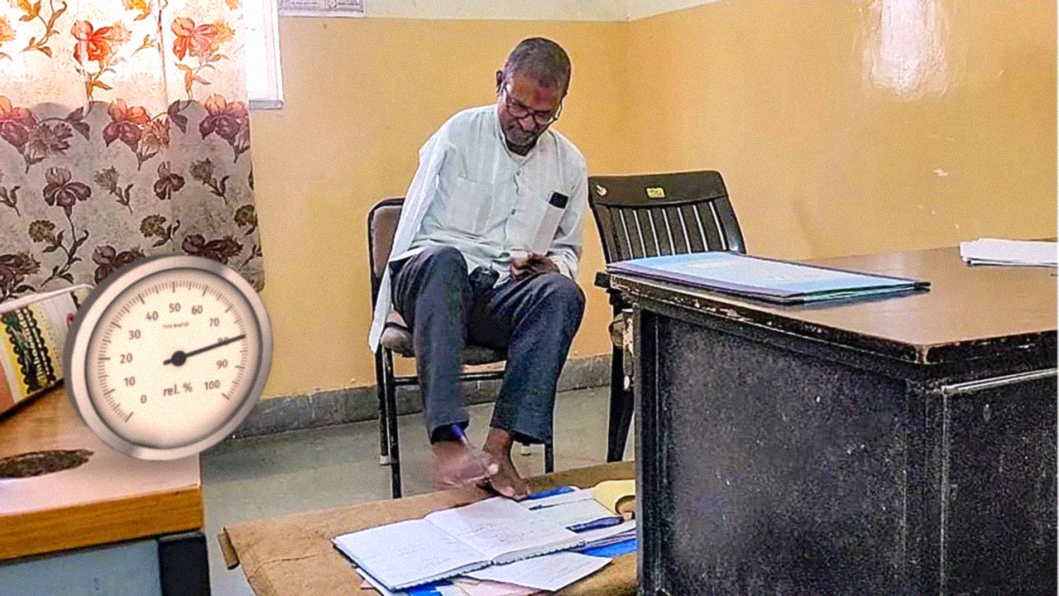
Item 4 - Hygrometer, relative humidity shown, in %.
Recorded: 80 %
